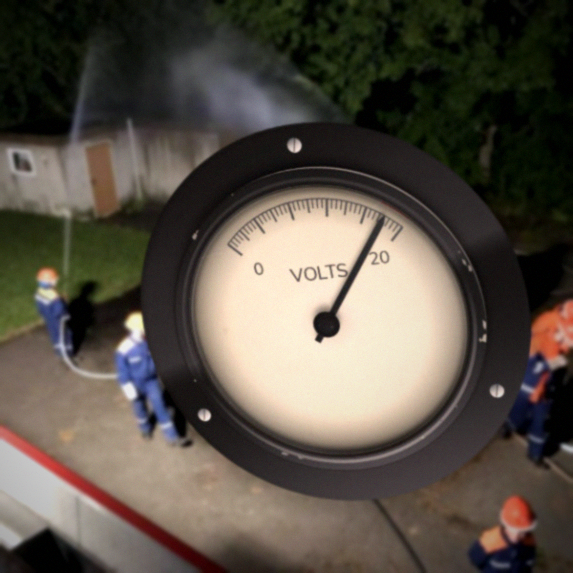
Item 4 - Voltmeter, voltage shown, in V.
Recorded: 18 V
